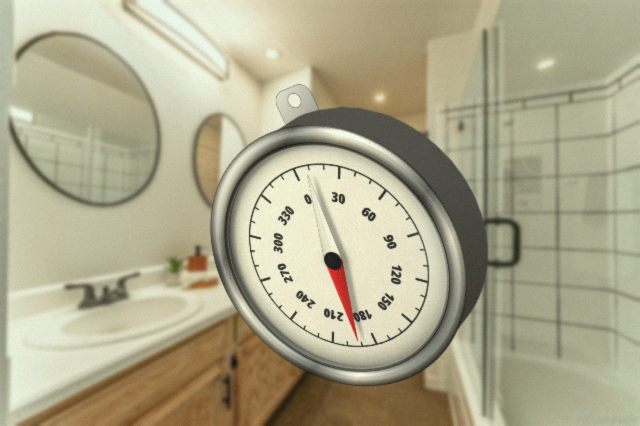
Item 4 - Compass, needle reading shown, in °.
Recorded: 190 °
